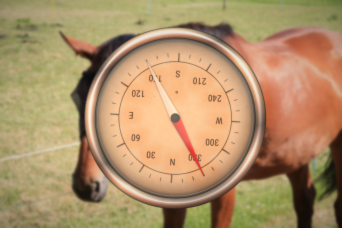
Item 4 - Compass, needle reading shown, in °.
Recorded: 330 °
